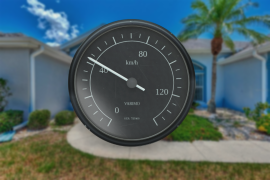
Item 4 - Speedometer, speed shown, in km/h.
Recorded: 42.5 km/h
